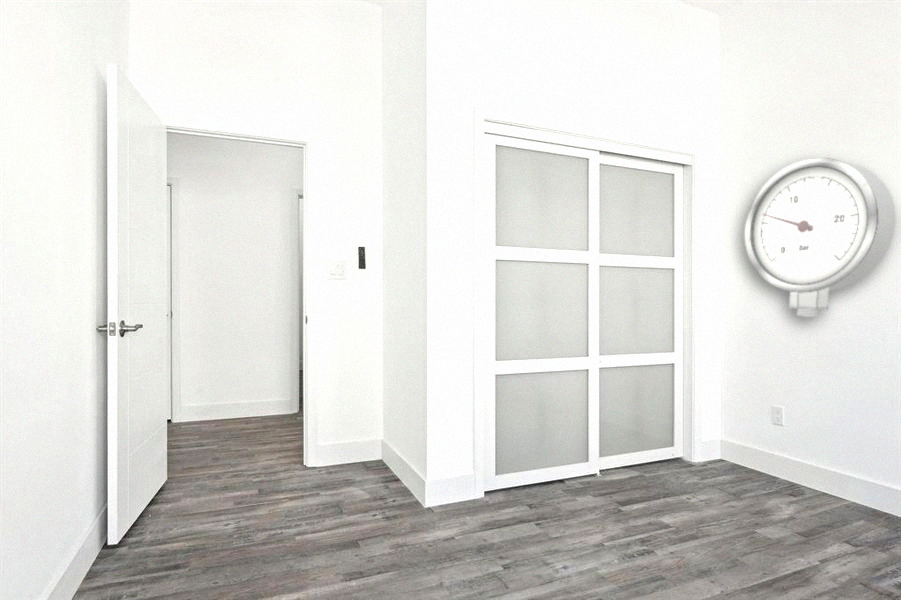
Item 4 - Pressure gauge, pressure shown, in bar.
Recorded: 6 bar
